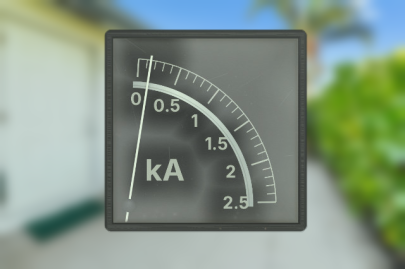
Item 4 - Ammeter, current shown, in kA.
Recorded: 0.15 kA
